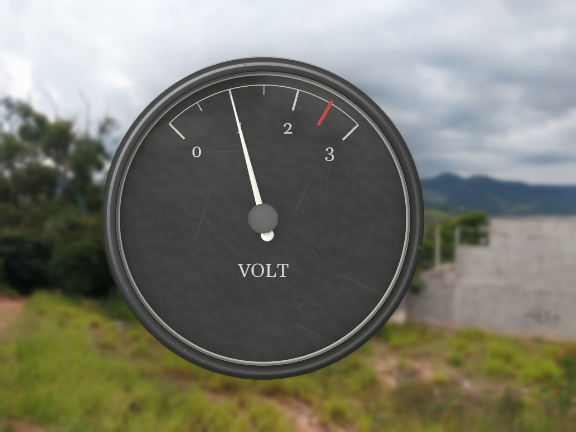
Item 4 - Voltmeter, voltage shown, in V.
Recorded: 1 V
